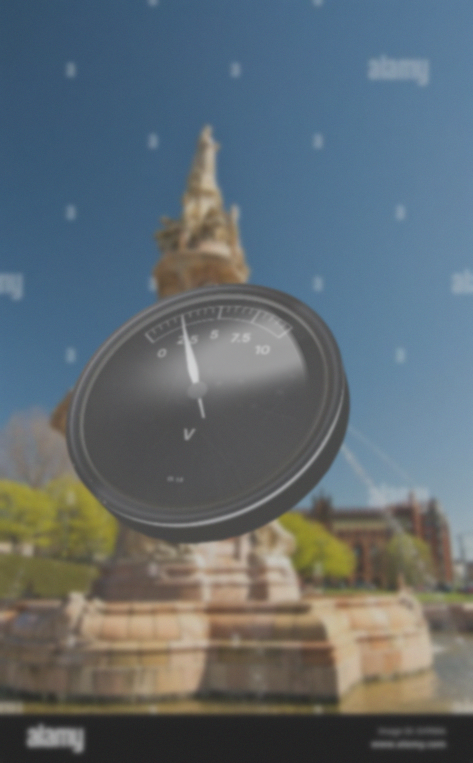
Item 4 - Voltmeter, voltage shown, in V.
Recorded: 2.5 V
